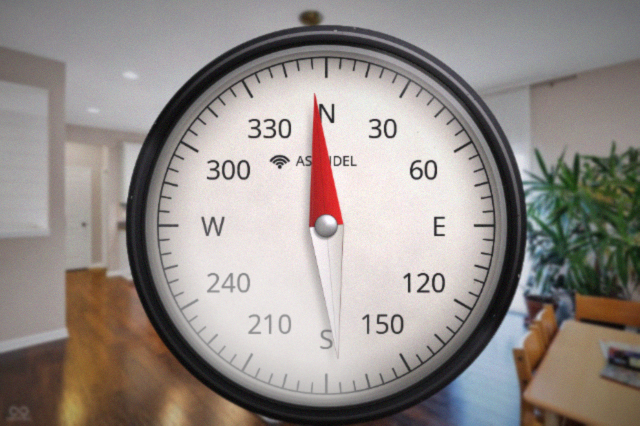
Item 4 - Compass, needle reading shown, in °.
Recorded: 355 °
